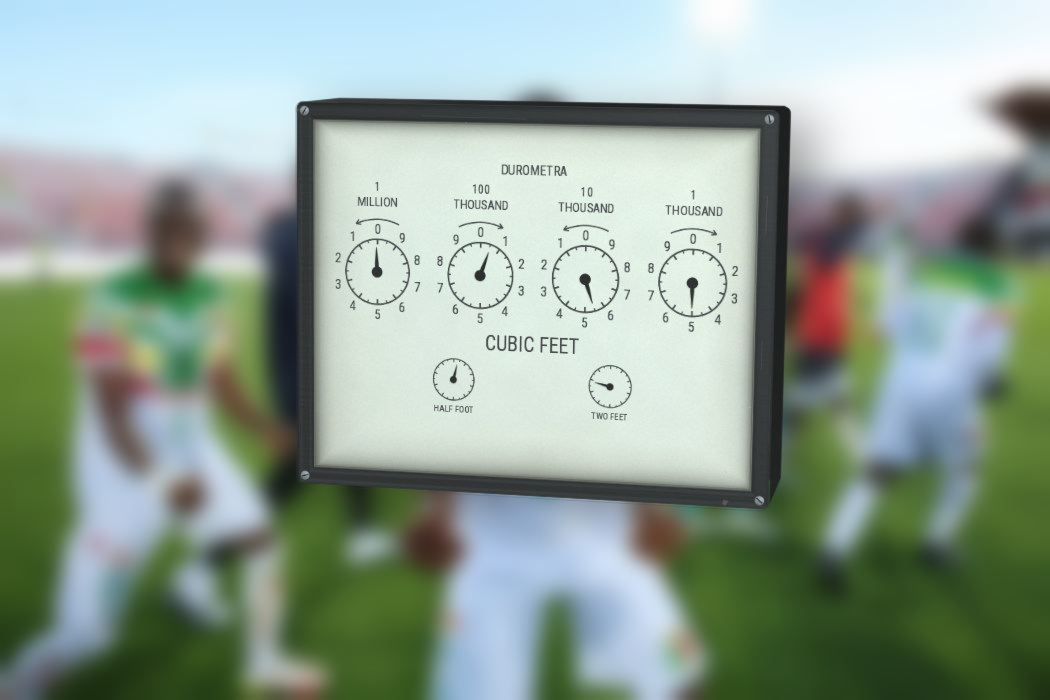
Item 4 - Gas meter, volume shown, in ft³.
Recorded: 5500 ft³
